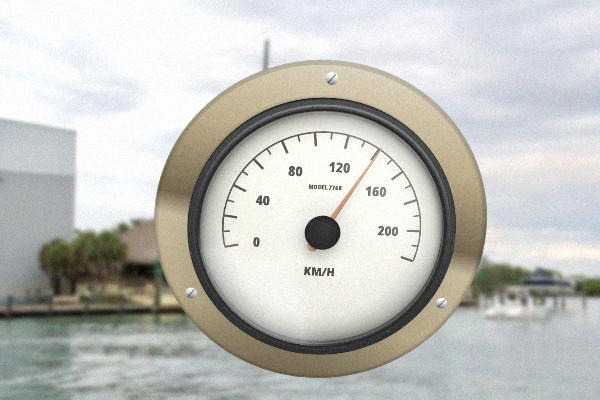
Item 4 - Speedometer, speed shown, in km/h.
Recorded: 140 km/h
